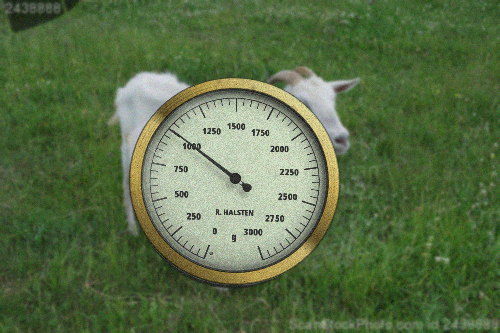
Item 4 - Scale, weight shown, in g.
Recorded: 1000 g
